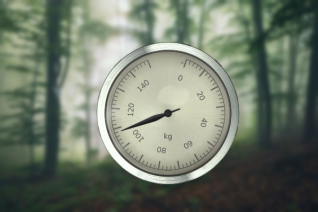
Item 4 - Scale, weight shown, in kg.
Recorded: 108 kg
